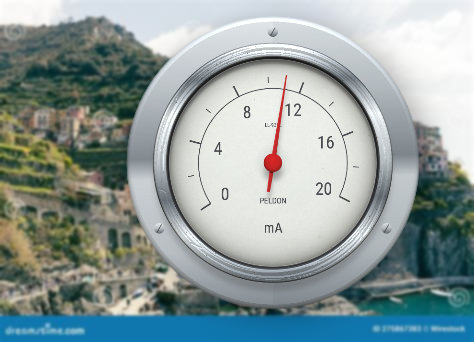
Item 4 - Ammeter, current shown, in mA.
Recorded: 11 mA
